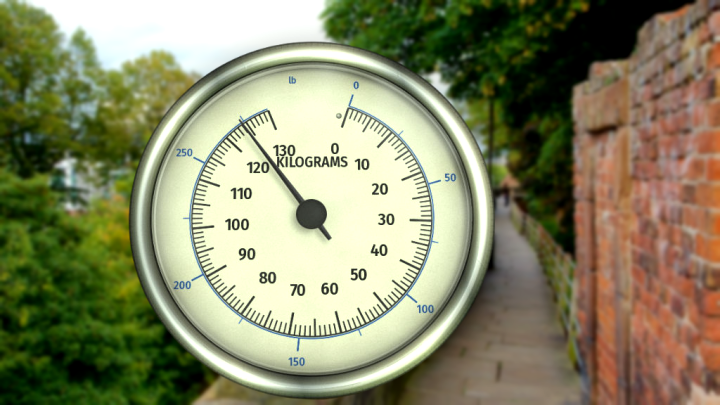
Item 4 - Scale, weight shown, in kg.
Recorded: 124 kg
